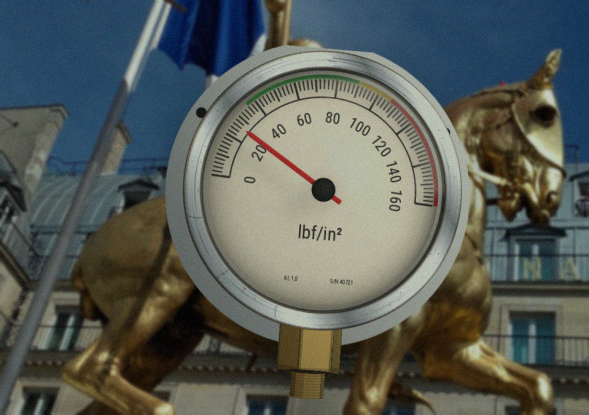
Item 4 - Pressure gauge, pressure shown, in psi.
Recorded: 26 psi
